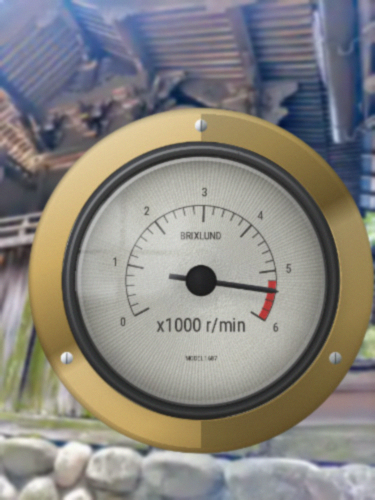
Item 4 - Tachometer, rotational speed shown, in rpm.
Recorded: 5400 rpm
